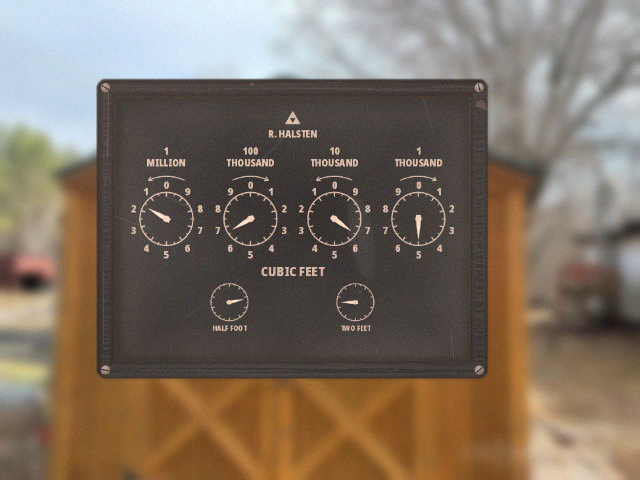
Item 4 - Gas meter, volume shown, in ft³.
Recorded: 166500 ft³
